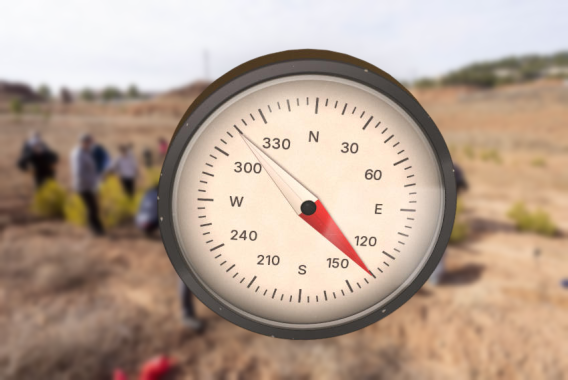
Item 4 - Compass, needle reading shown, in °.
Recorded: 135 °
